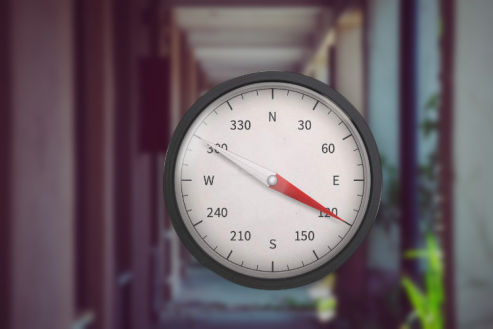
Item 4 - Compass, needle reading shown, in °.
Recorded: 120 °
